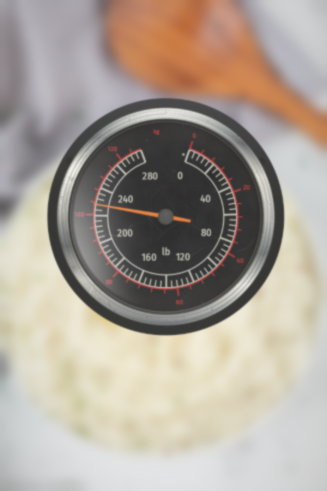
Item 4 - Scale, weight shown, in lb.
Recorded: 228 lb
